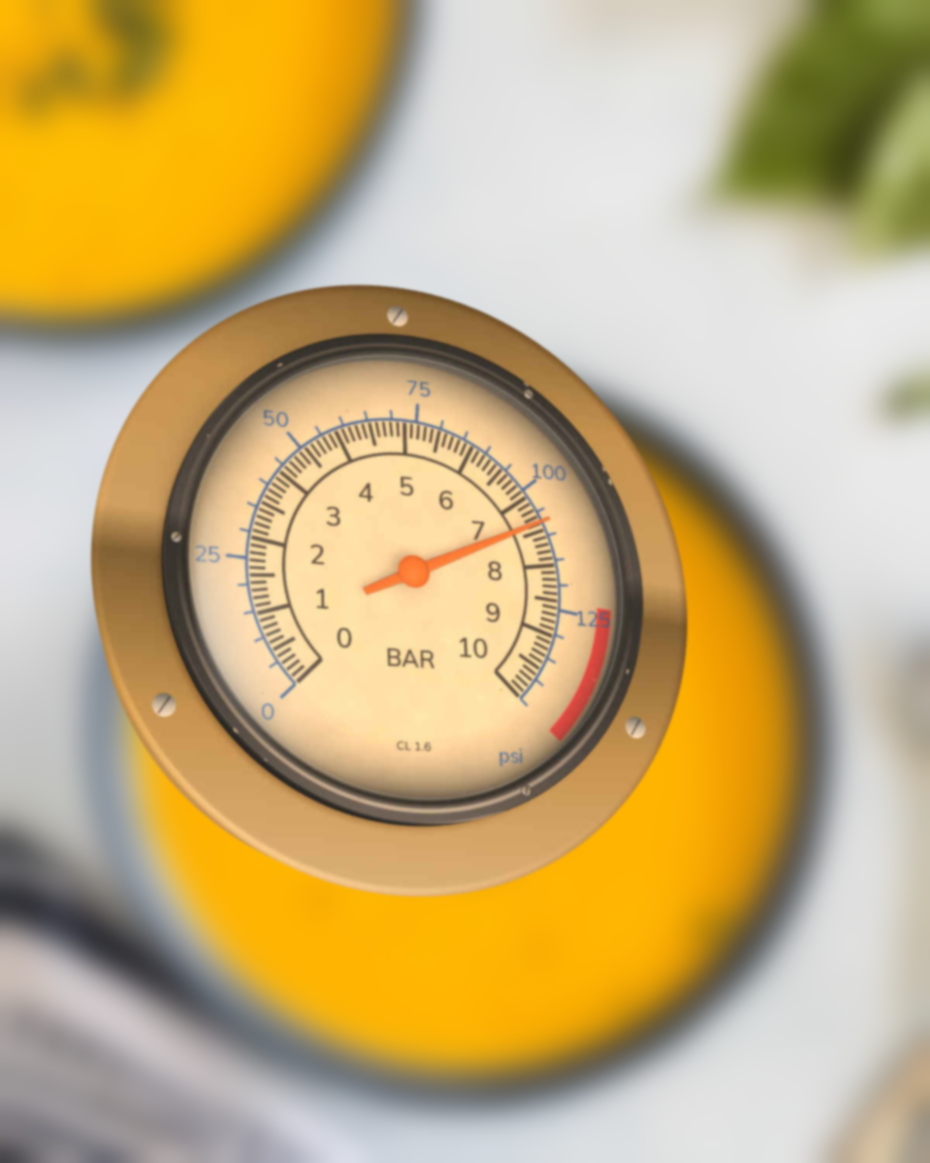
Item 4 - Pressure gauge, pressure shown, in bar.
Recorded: 7.4 bar
